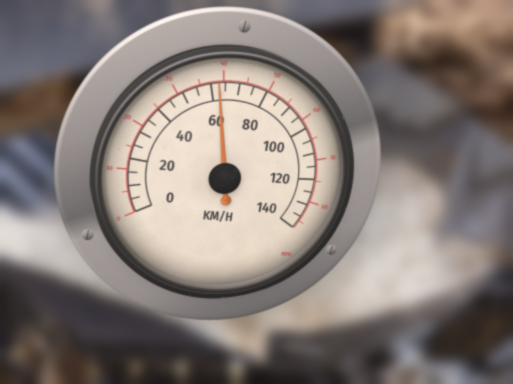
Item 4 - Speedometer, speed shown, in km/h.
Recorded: 62.5 km/h
